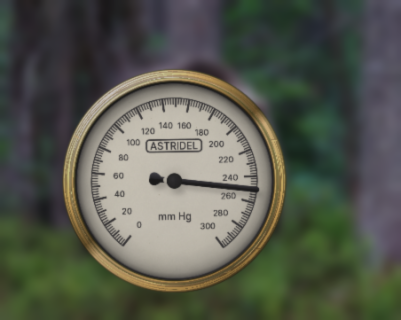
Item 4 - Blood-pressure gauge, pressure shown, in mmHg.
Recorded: 250 mmHg
